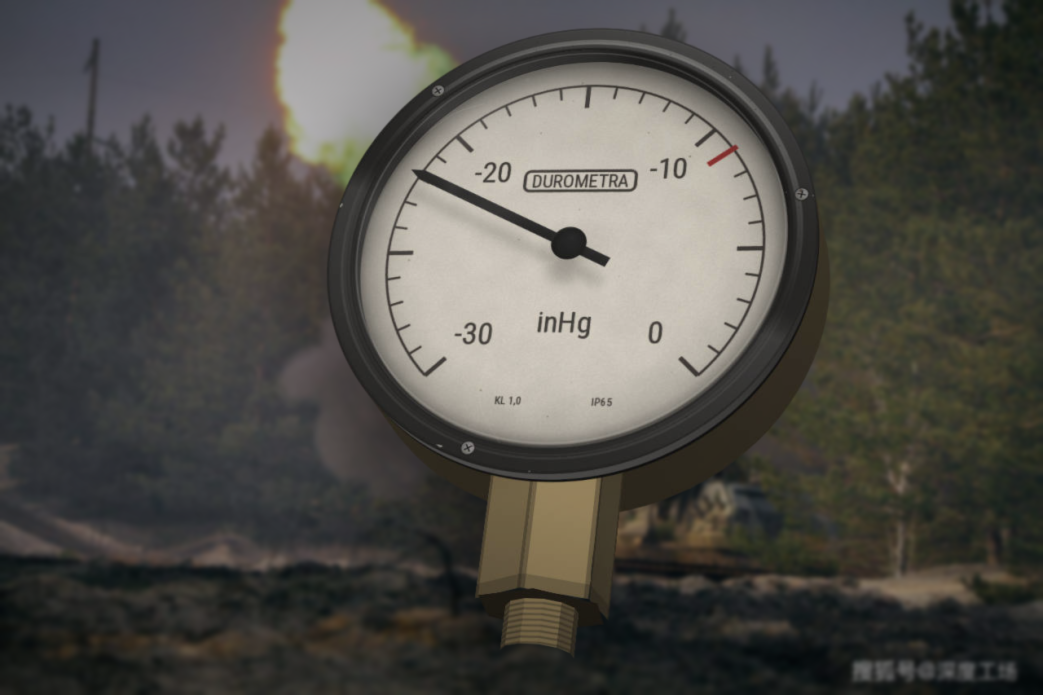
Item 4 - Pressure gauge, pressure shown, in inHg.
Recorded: -22 inHg
